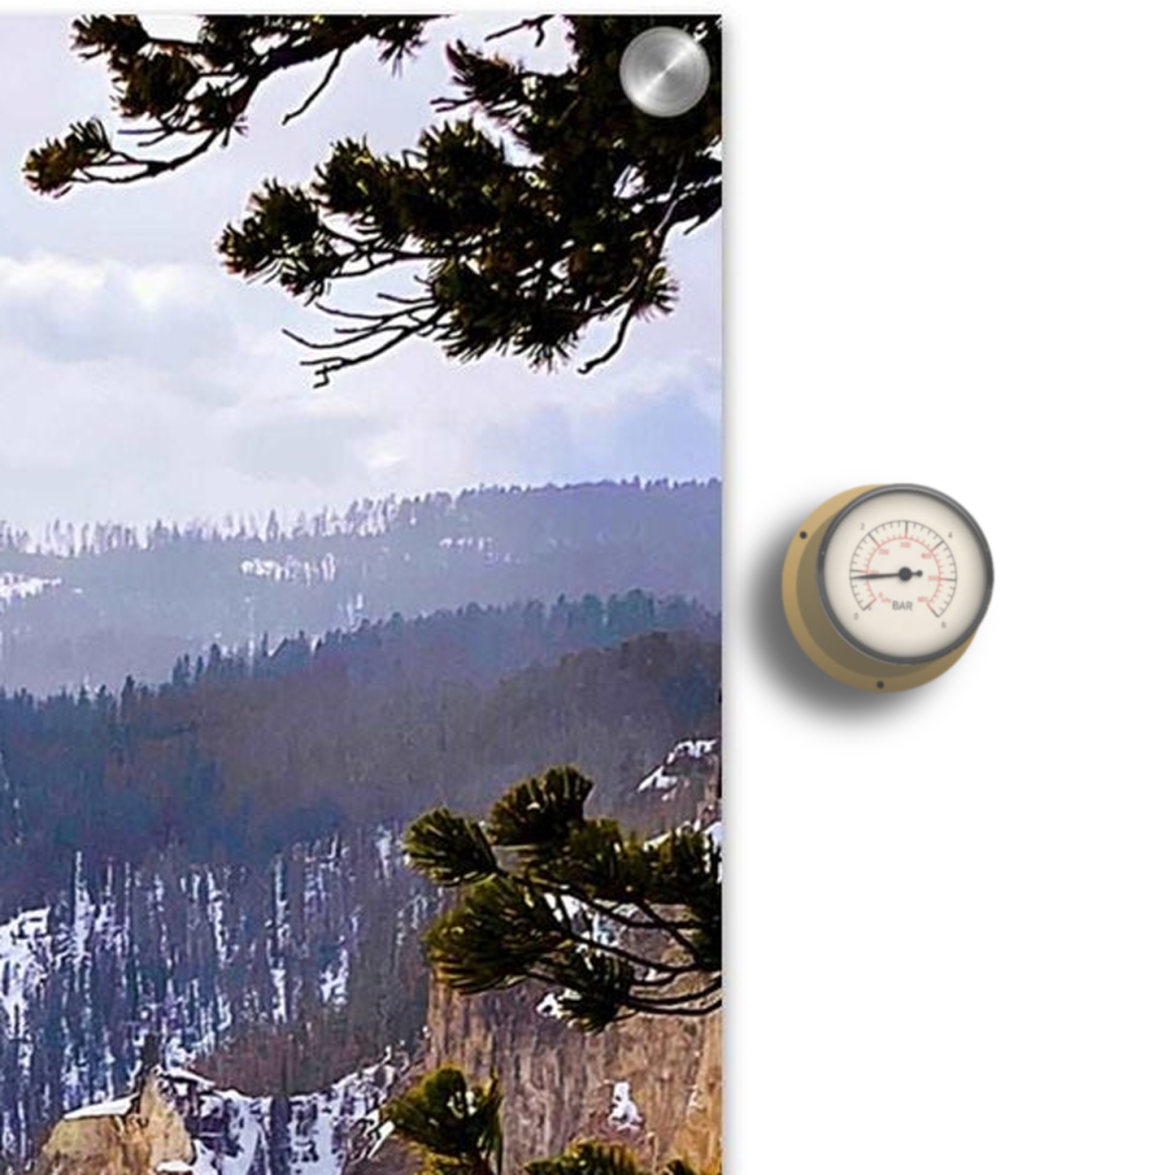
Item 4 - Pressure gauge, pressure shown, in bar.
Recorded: 0.8 bar
